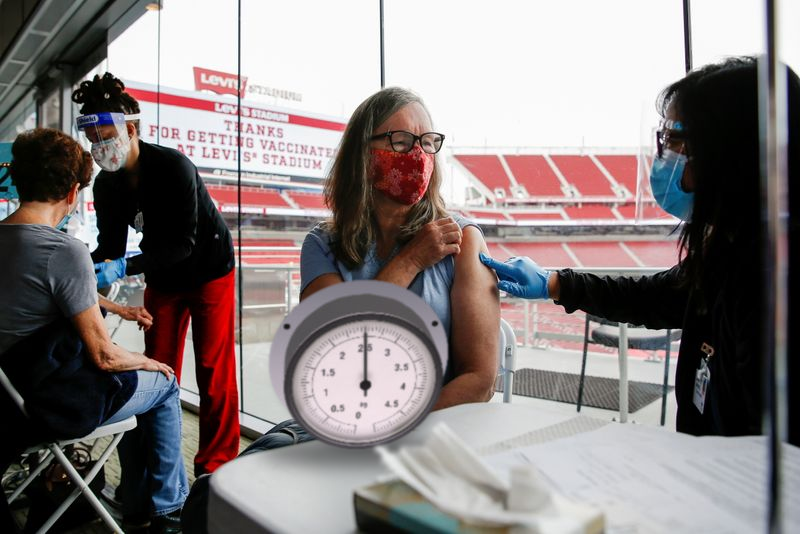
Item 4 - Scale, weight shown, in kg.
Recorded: 2.5 kg
